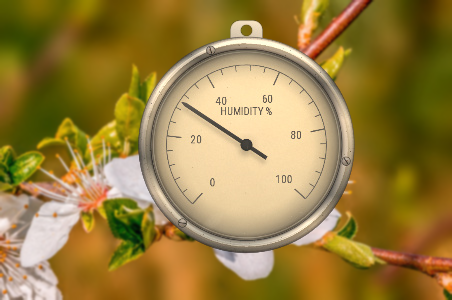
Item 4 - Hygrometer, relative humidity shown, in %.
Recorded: 30 %
